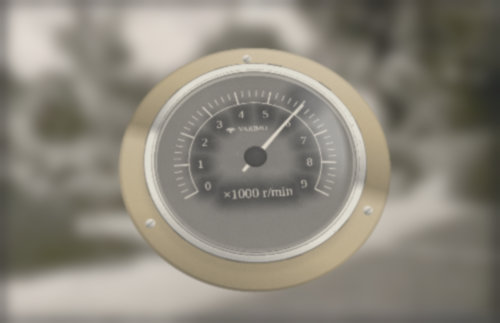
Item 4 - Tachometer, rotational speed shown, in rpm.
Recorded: 6000 rpm
